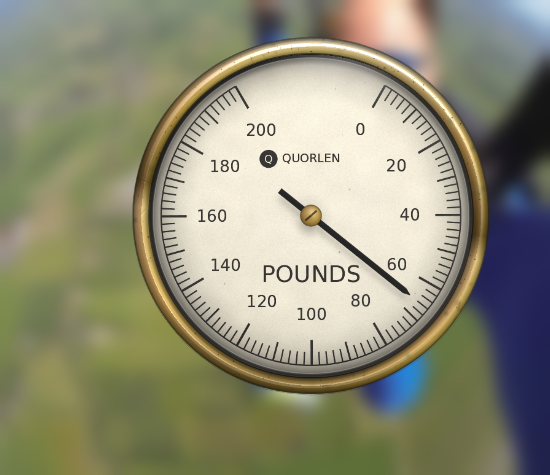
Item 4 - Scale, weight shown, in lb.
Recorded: 66 lb
